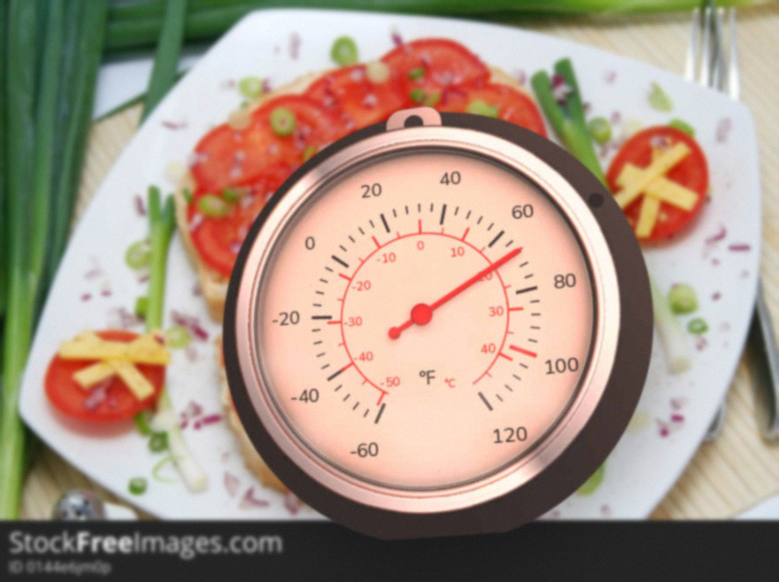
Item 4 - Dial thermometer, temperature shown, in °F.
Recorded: 68 °F
